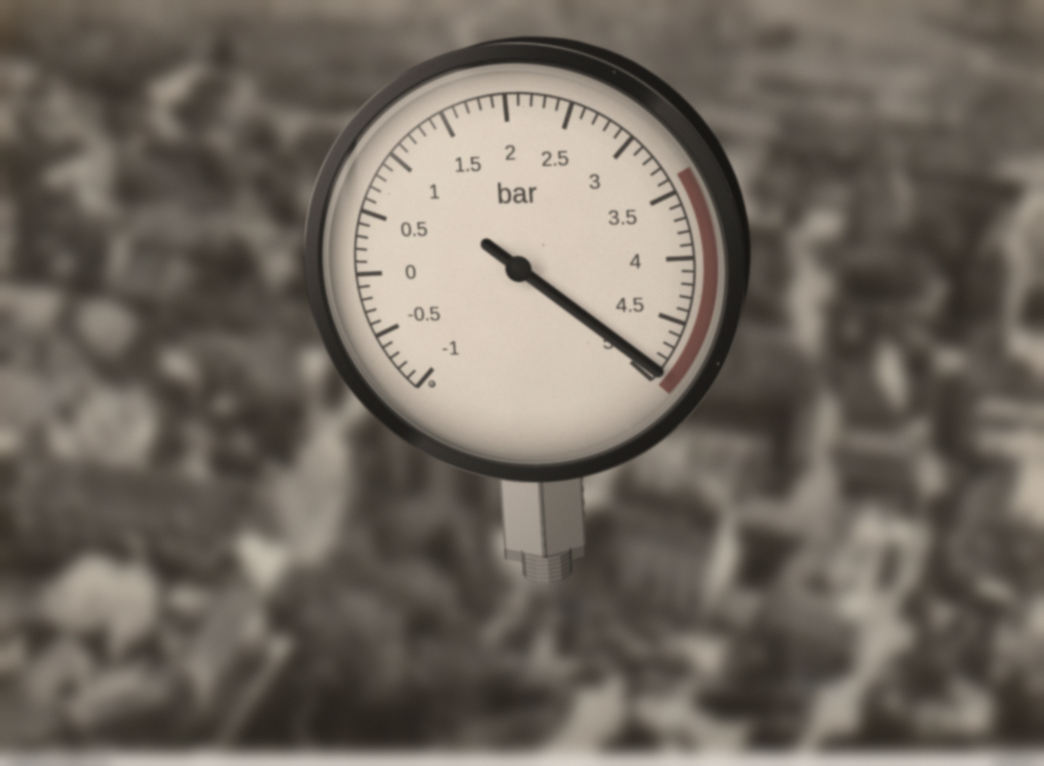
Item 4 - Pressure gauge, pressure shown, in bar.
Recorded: 4.9 bar
